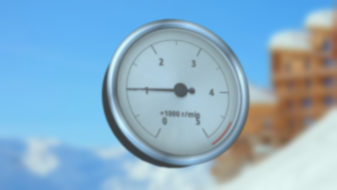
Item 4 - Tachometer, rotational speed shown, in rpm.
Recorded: 1000 rpm
